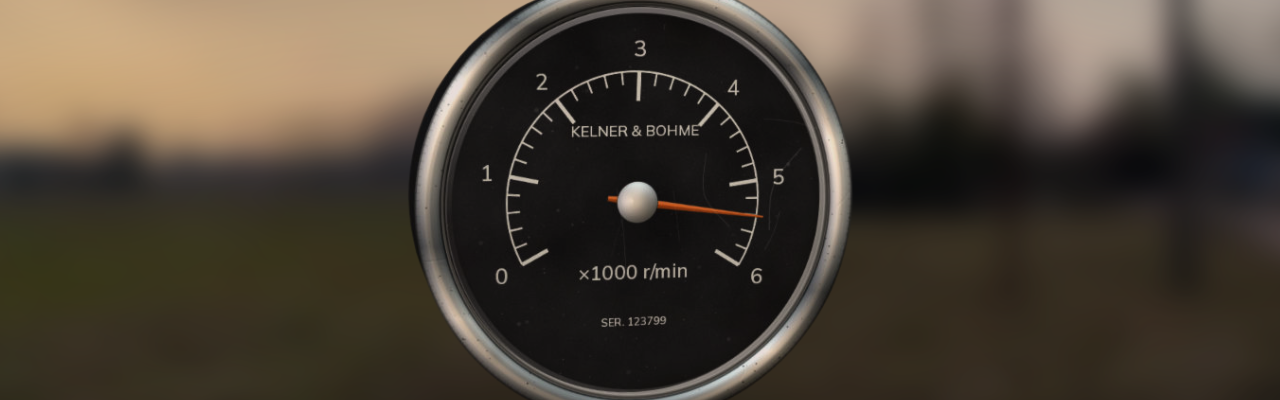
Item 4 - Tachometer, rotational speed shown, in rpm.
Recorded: 5400 rpm
